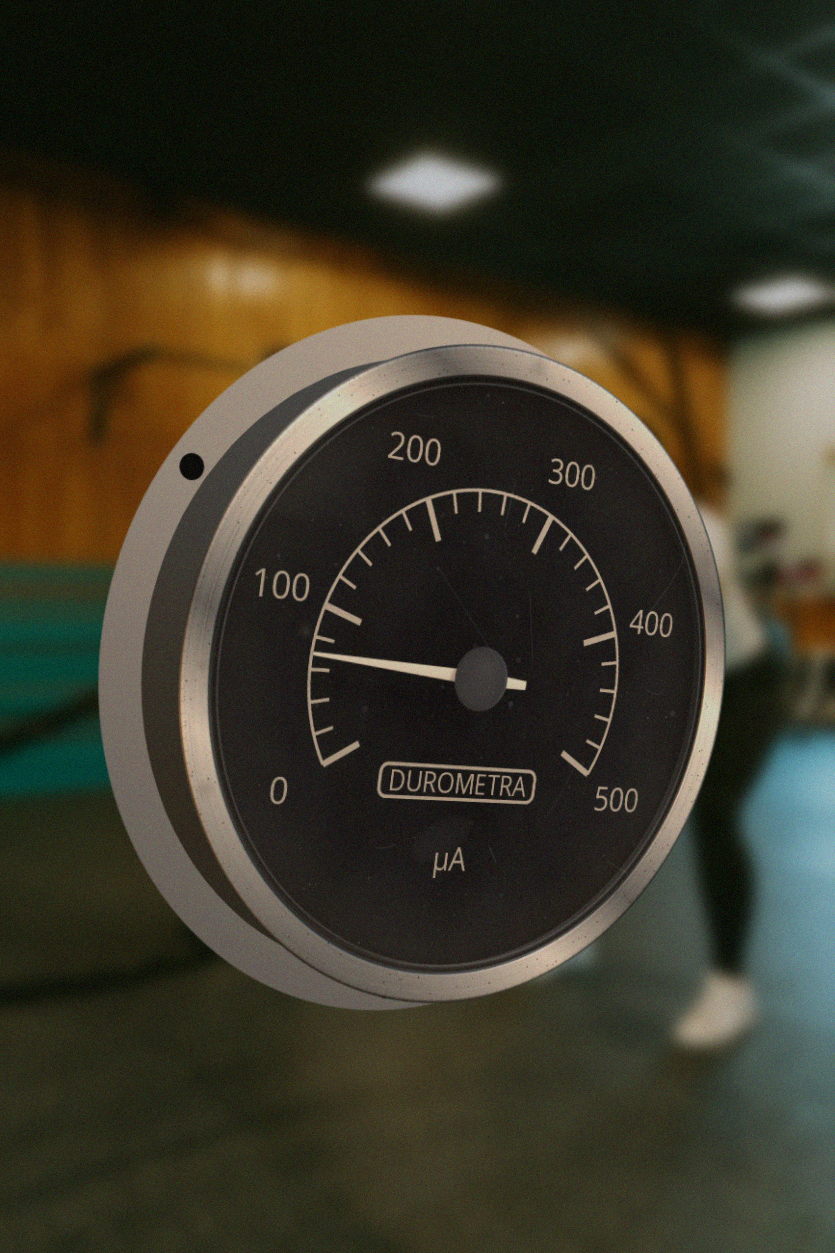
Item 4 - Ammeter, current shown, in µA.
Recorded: 70 µA
